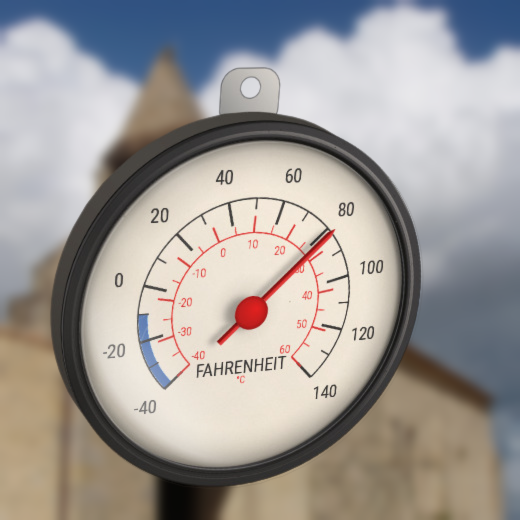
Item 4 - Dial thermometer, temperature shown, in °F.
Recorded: 80 °F
